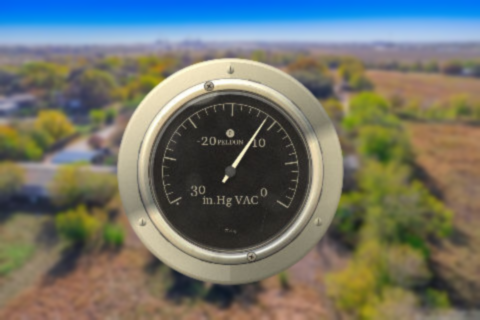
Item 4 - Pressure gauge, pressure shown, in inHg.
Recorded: -11 inHg
